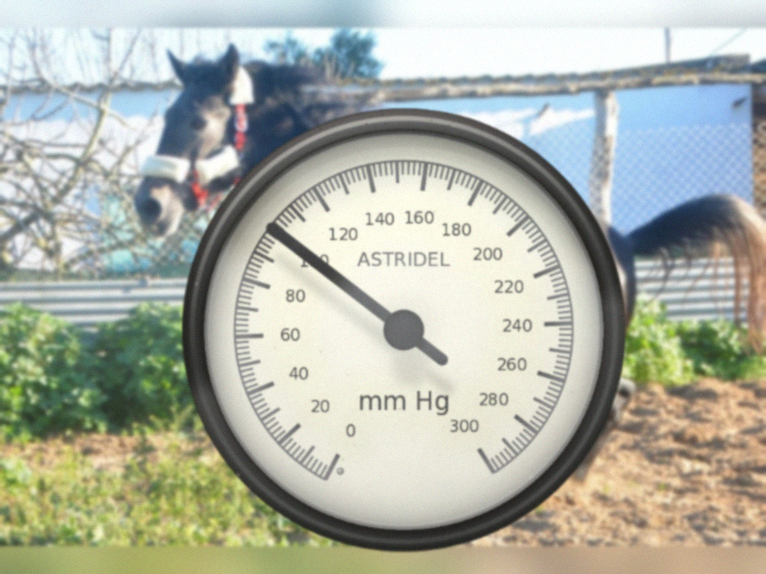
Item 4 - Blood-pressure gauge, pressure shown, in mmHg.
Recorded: 100 mmHg
